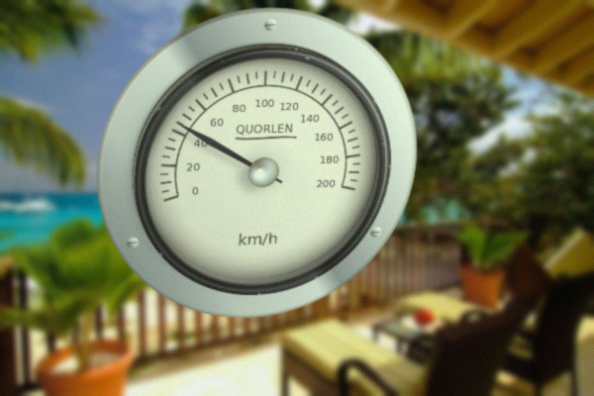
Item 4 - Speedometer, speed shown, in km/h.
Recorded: 45 km/h
